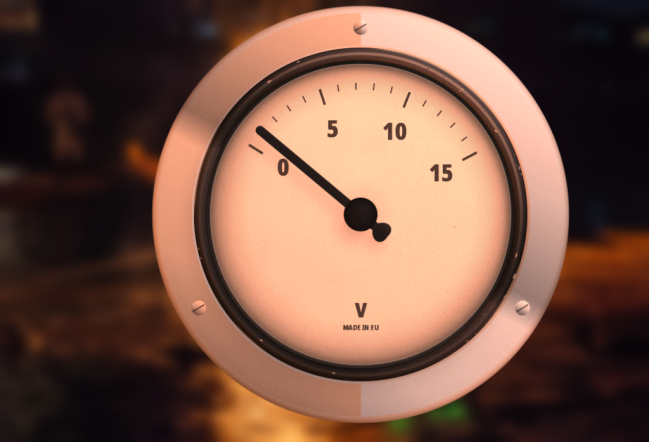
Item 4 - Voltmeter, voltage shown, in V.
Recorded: 1 V
